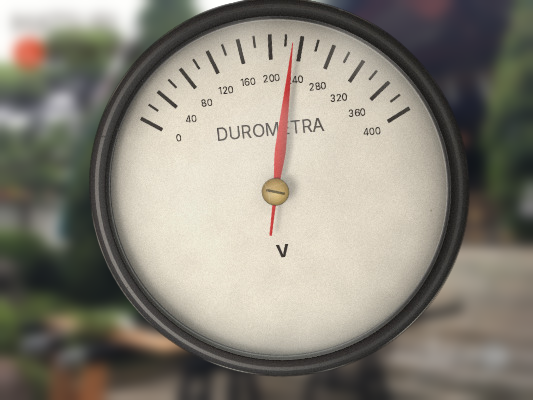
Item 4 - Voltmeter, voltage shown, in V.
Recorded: 230 V
